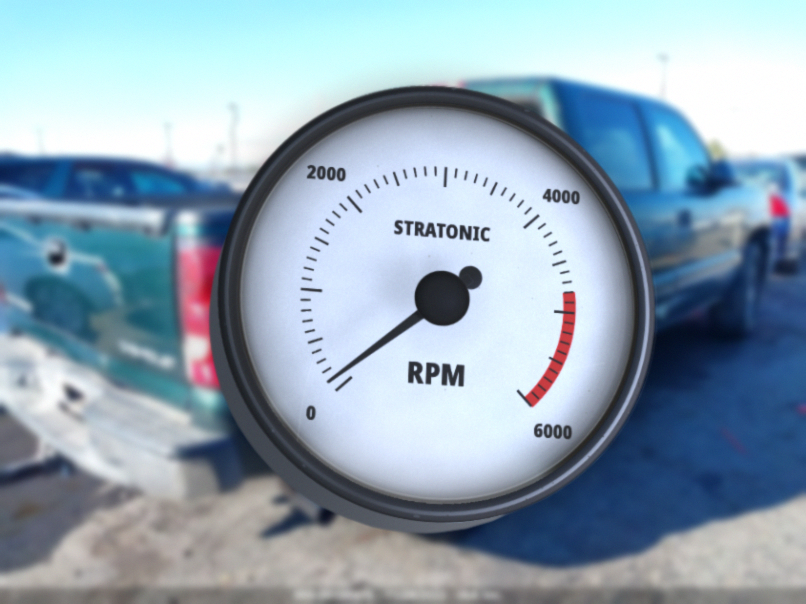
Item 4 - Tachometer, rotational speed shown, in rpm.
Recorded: 100 rpm
